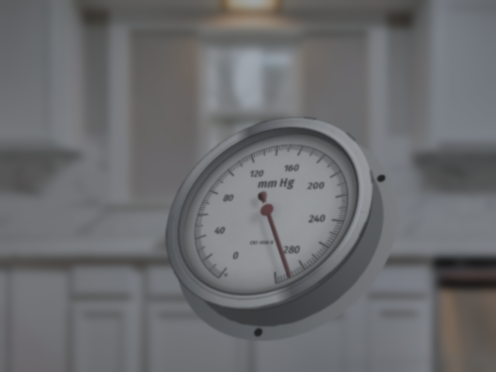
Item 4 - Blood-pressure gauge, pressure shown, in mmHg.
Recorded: 290 mmHg
